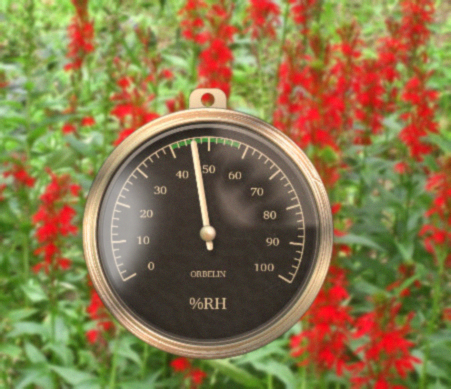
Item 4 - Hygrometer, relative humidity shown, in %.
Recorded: 46 %
